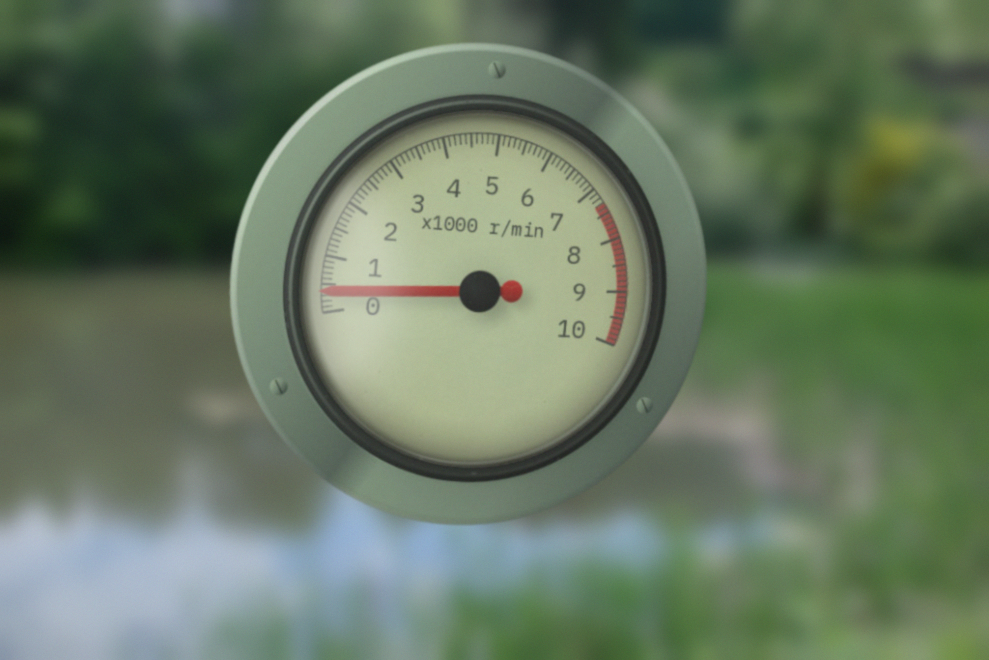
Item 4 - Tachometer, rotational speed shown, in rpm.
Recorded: 400 rpm
